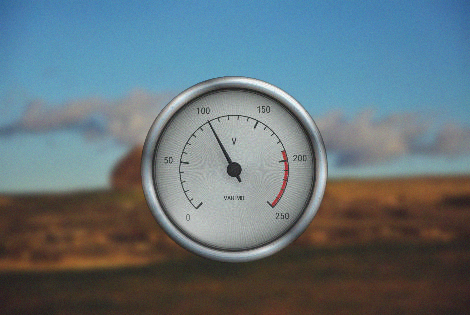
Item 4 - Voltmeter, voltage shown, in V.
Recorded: 100 V
